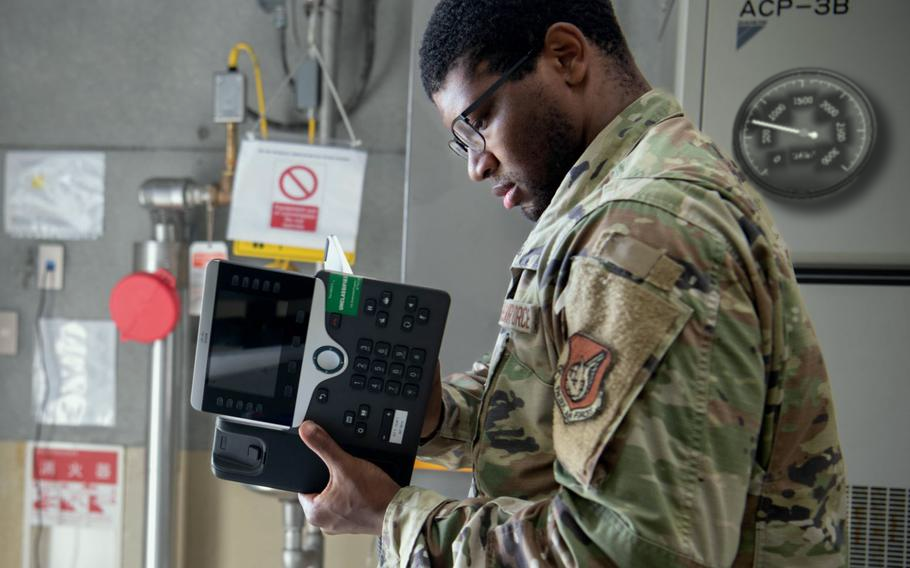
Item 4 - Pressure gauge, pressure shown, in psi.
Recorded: 700 psi
